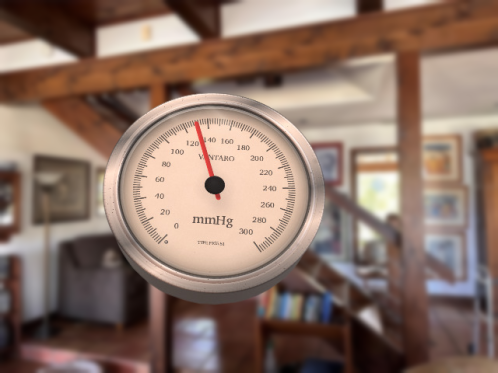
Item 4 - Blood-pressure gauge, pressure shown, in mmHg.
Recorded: 130 mmHg
